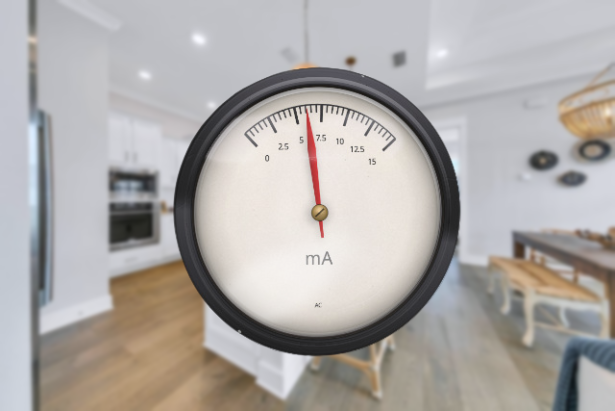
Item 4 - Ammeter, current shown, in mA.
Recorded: 6 mA
